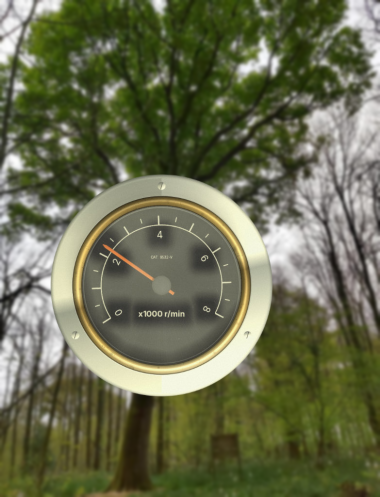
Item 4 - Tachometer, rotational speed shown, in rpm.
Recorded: 2250 rpm
